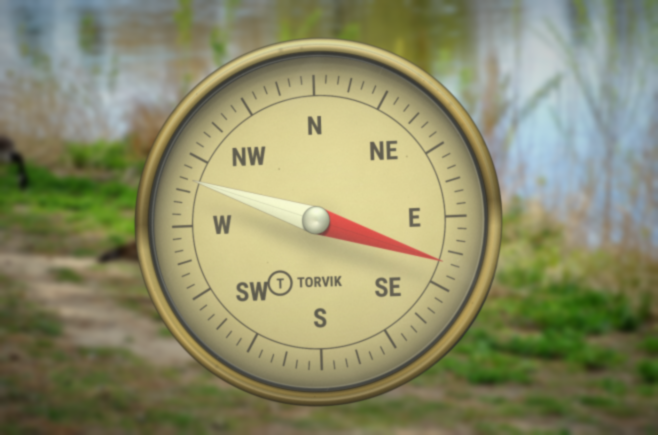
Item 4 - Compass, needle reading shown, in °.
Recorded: 110 °
